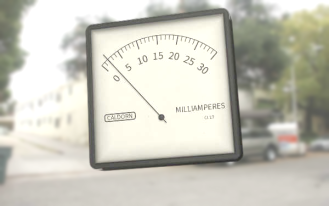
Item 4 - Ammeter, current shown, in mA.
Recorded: 2 mA
